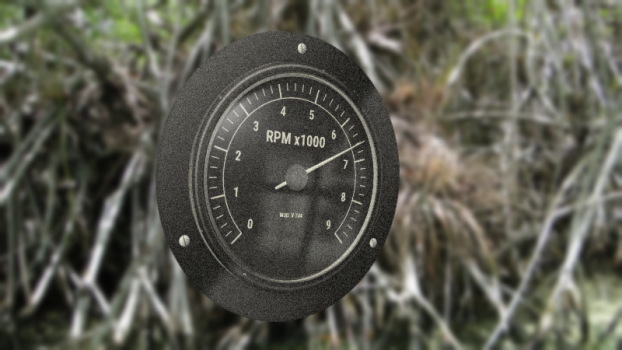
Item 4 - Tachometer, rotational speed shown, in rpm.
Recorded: 6600 rpm
